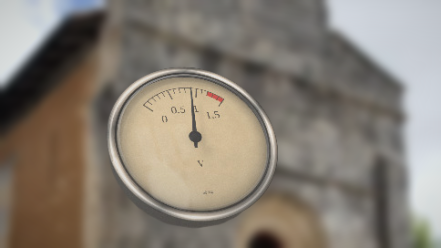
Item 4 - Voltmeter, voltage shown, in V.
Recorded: 0.9 V
